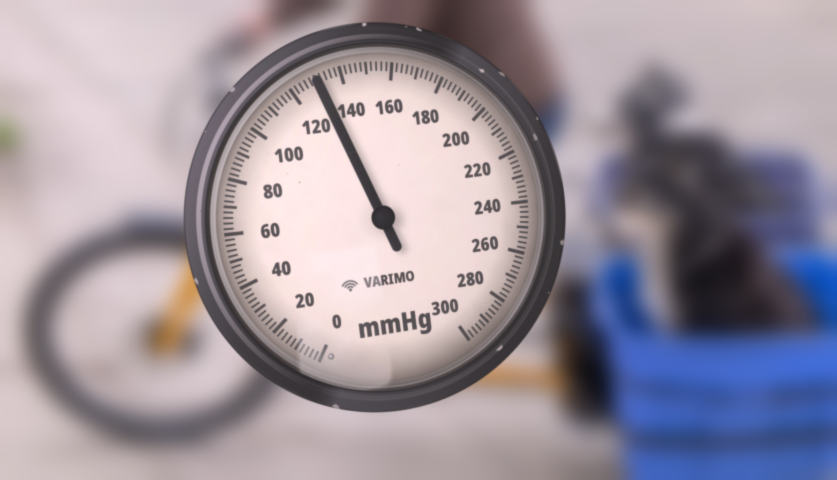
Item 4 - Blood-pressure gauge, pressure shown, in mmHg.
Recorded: 130 mmHg
